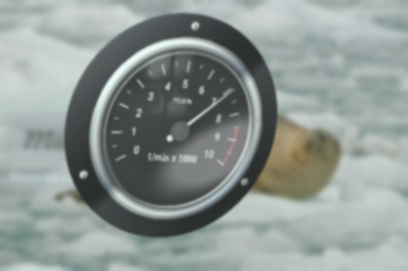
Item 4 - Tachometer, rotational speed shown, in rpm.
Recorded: 7000 rpm
